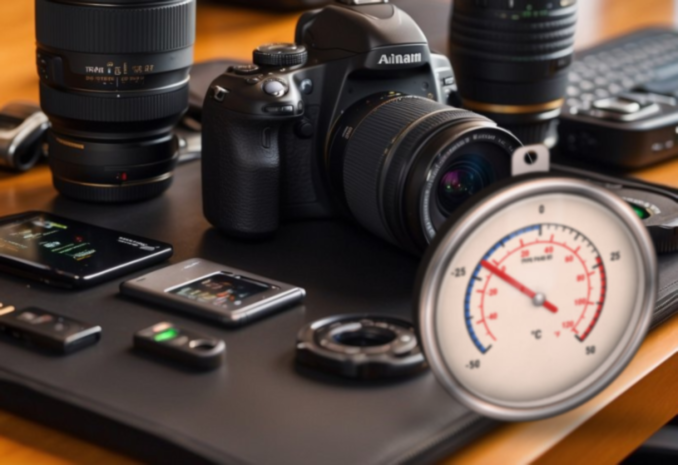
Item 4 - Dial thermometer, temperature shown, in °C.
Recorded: -20 °C
